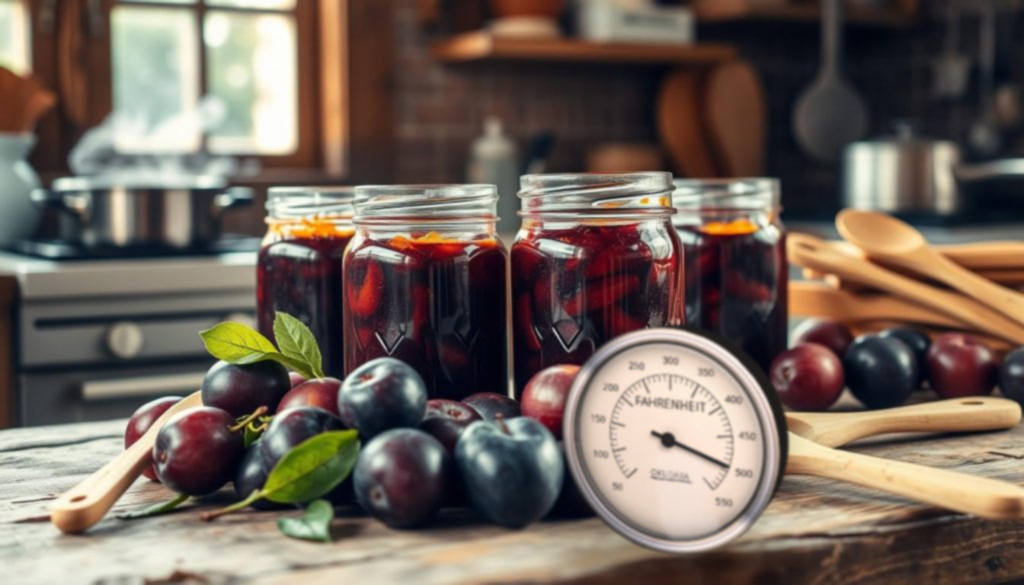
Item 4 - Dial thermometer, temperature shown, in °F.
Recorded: 500 °F
